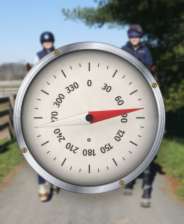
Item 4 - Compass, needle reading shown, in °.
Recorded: 80 °
